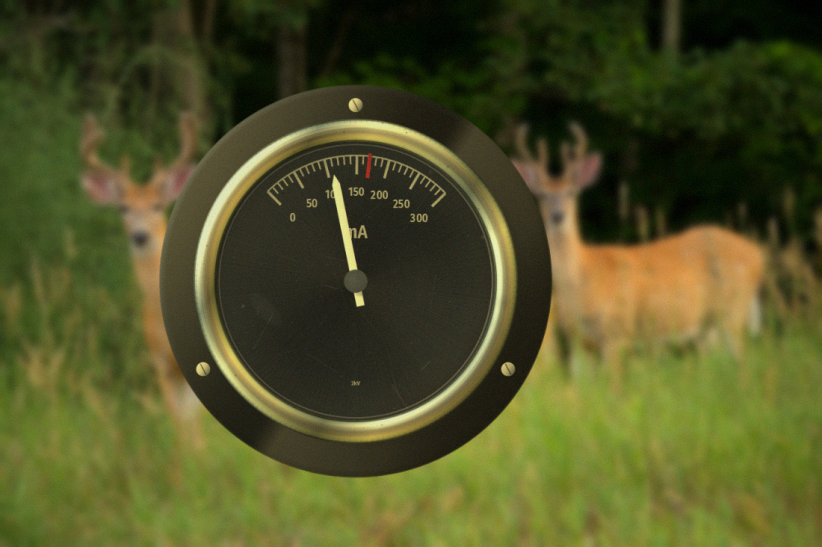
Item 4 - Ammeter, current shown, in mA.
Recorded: 110 mA
